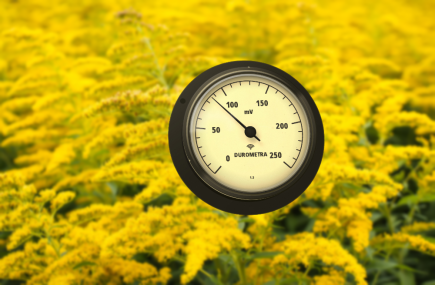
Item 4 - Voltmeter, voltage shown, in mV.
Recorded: 85 mV
